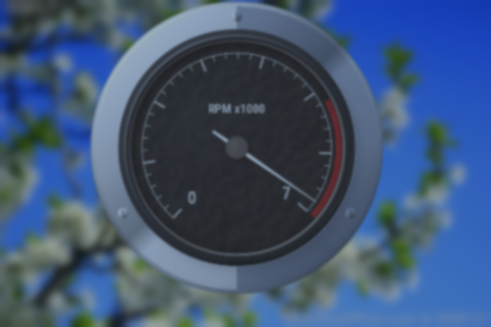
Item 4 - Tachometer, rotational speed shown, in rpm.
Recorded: 6800 rpm
